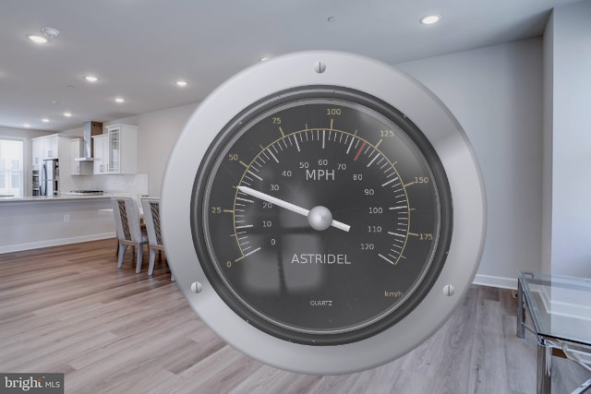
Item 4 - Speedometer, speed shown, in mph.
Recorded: 24 mph
